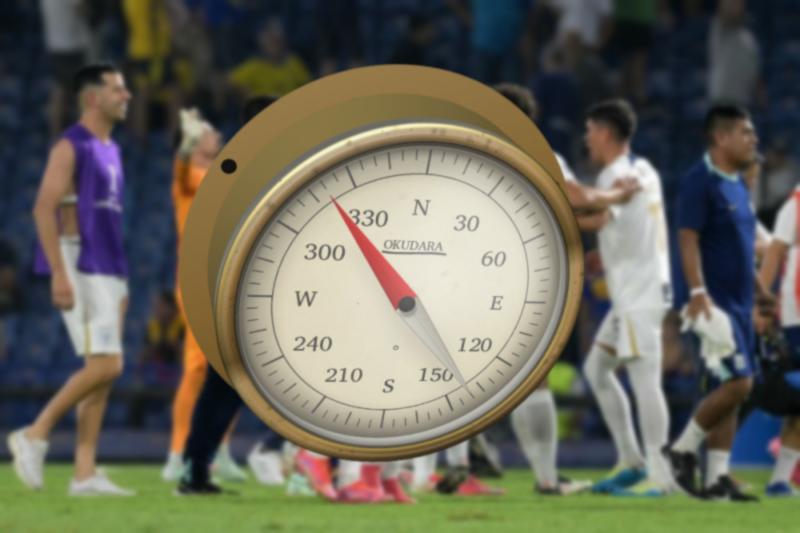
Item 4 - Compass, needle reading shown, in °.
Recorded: 320 °
